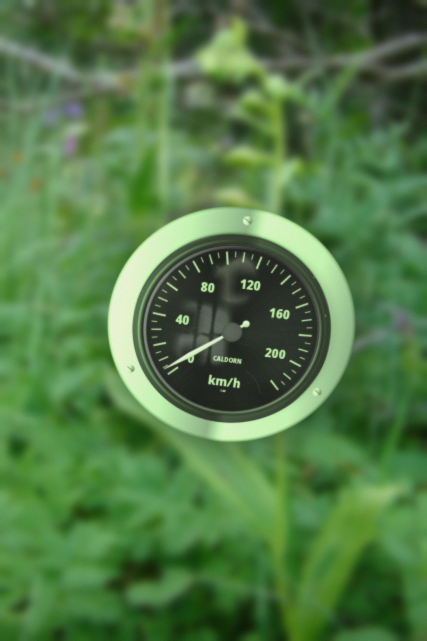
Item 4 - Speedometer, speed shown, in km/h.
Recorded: 5 km/h
